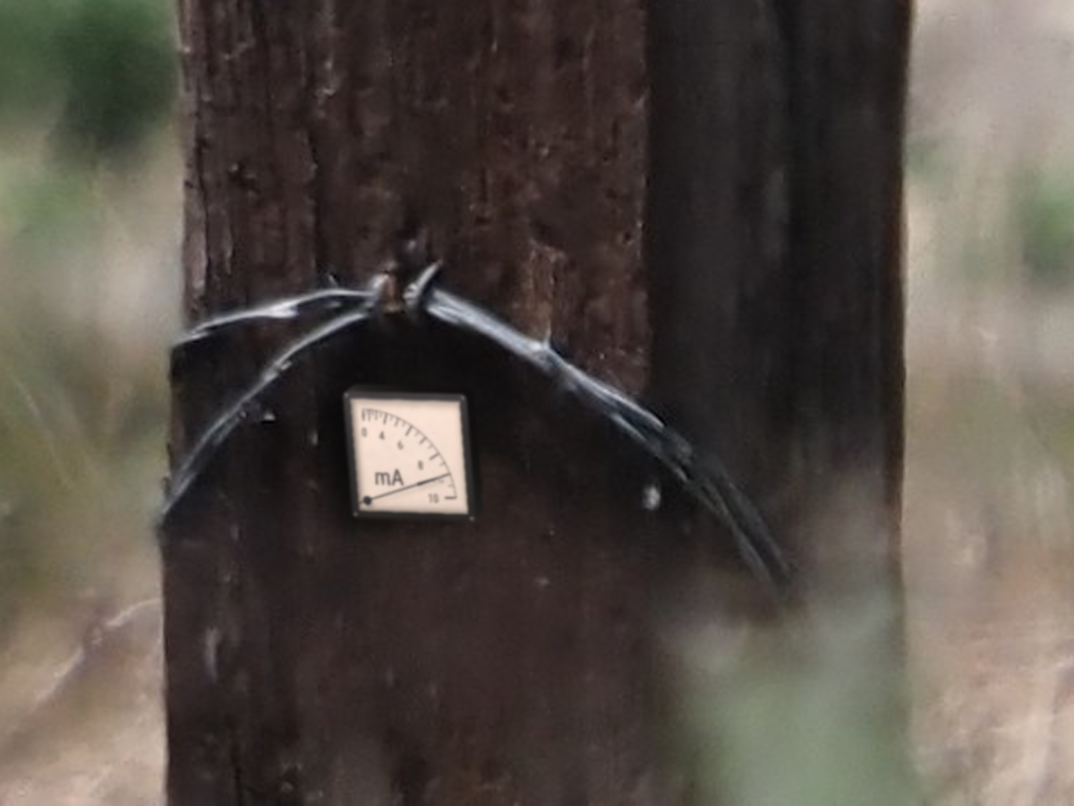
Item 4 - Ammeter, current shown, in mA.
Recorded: 9 mA
